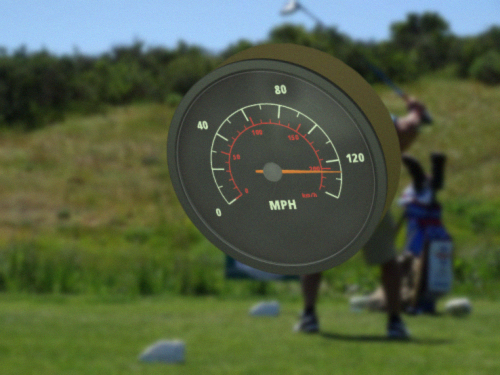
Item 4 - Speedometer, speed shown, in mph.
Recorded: 125 mph
